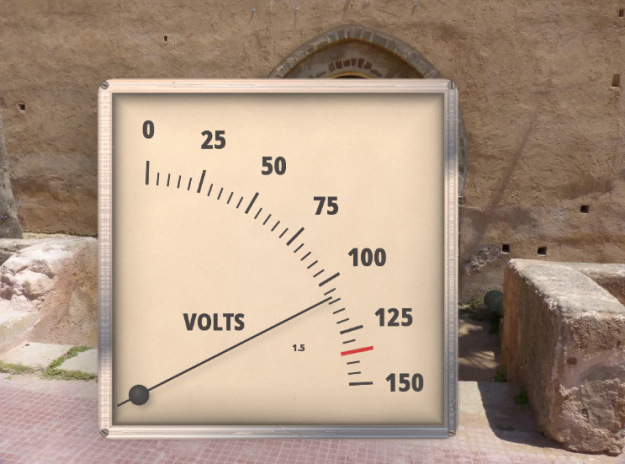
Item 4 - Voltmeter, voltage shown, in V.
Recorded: 107.5 V
